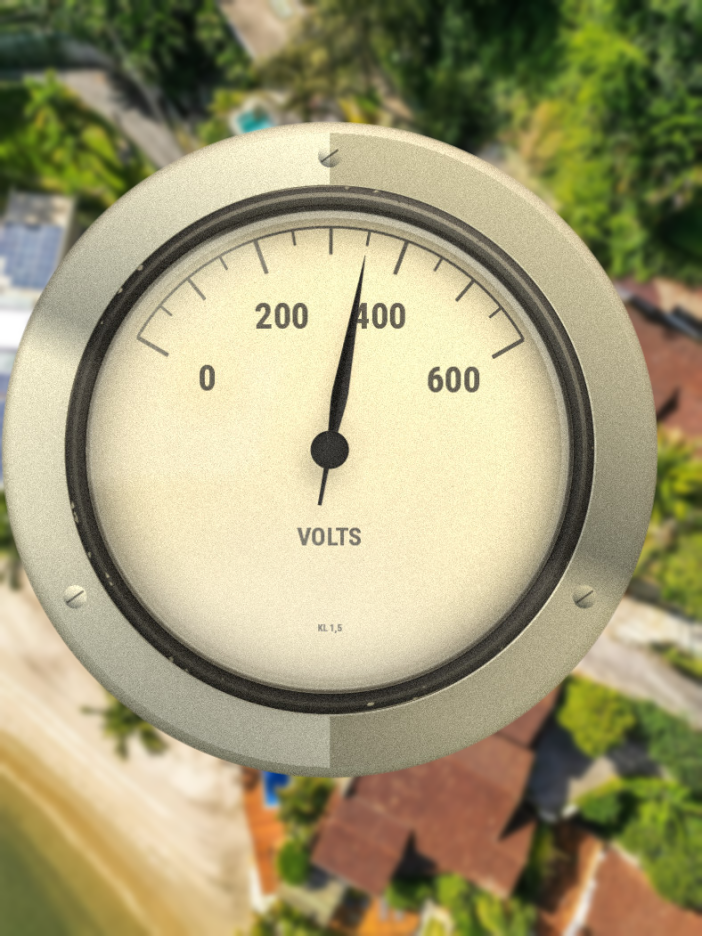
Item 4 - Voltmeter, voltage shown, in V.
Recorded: 350 V
